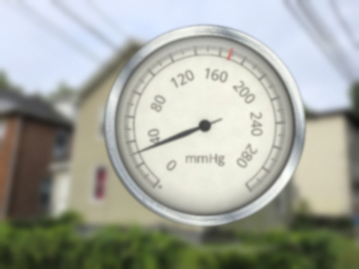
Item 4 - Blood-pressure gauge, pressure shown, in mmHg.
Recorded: 30 mmHg
